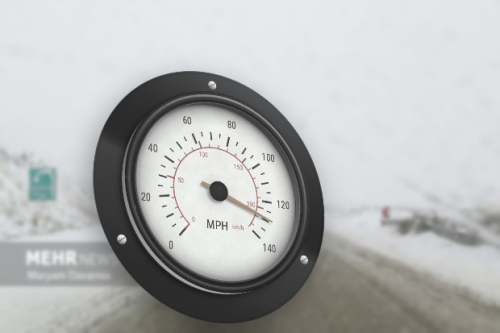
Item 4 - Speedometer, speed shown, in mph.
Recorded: 130 mph
